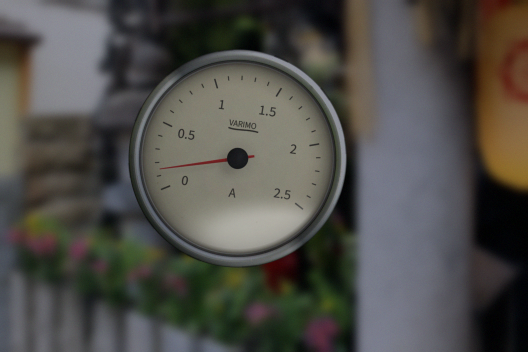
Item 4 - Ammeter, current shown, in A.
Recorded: 0.15 A
